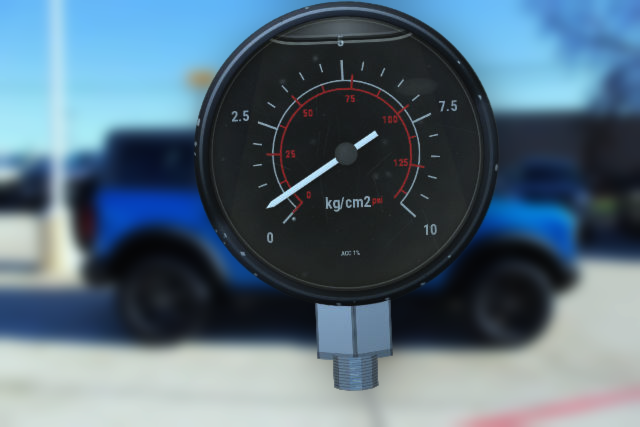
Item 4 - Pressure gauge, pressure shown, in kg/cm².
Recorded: 0.5 kg/cm²
